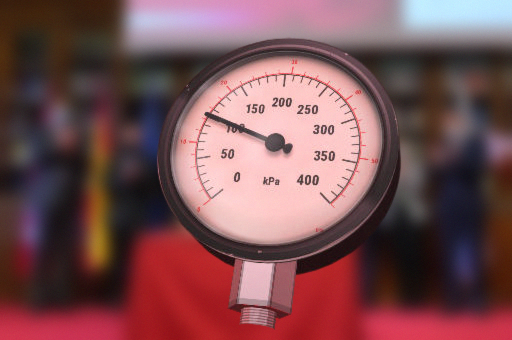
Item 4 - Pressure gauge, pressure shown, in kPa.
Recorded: 100 kPa
